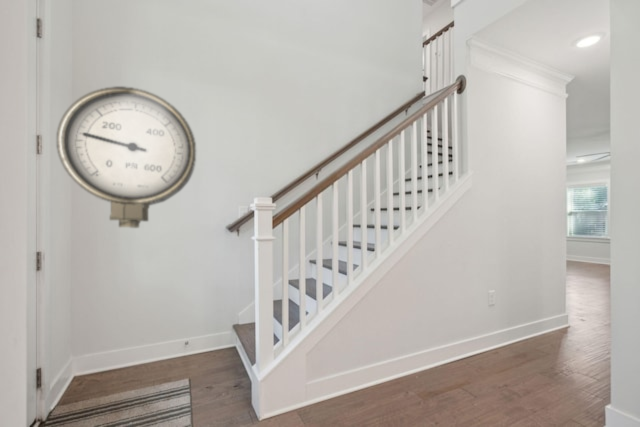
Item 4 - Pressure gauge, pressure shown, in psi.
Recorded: 120 psi
